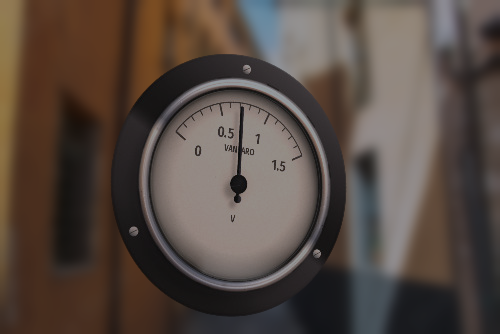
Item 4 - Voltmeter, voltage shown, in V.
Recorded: 0.7 V
